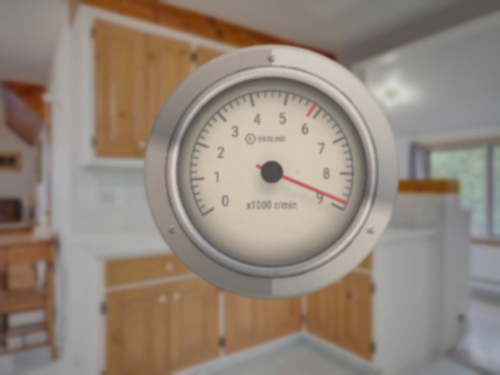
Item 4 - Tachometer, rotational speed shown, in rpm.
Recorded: 8800 rpm
